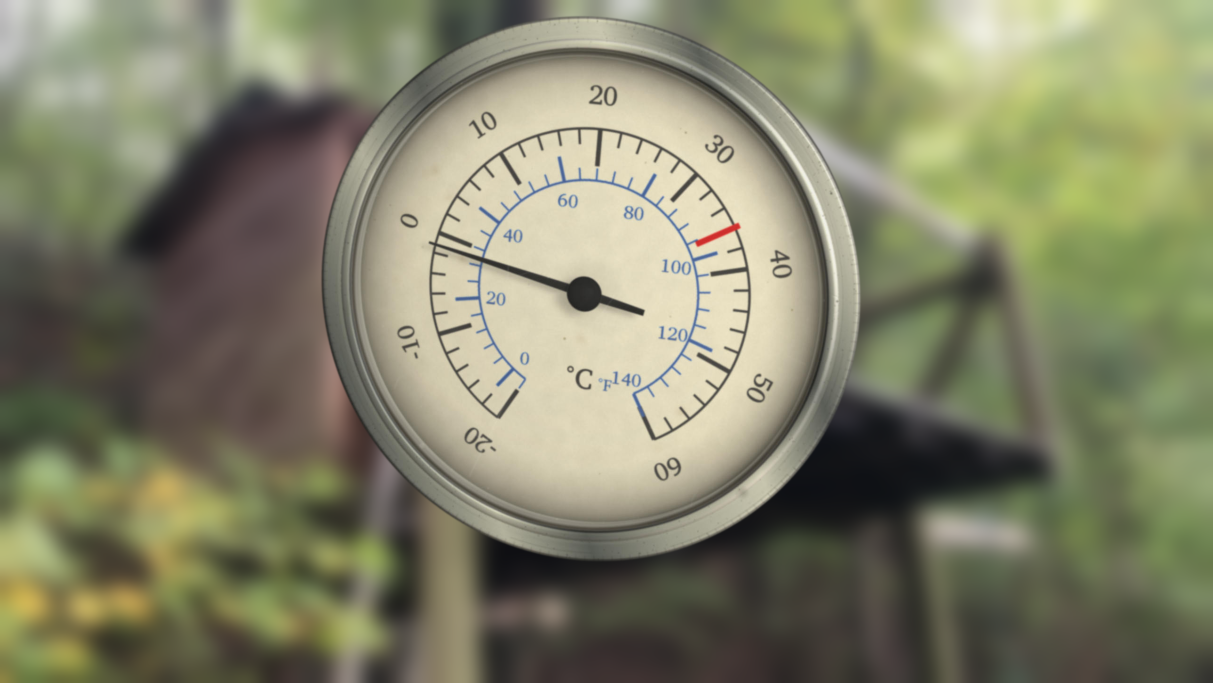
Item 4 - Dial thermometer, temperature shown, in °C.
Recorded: -1 °C
